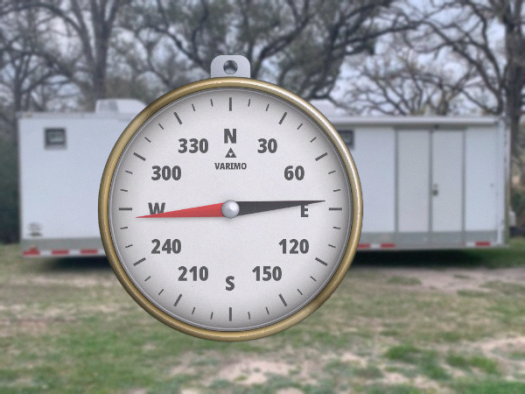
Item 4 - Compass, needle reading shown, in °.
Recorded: 265 °
